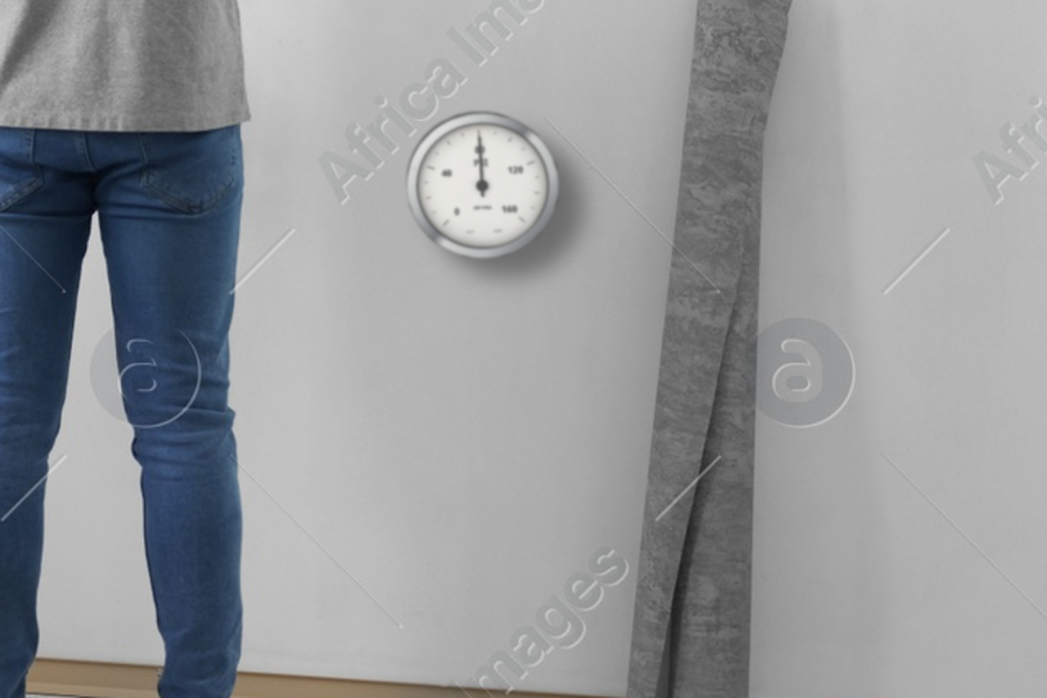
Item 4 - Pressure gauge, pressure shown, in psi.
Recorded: 80 psi
